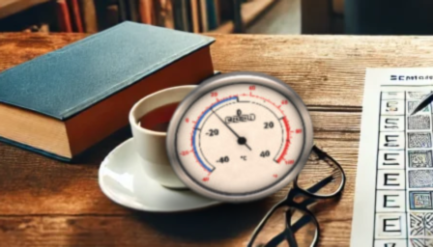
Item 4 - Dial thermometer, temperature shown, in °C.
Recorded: -10 °C
